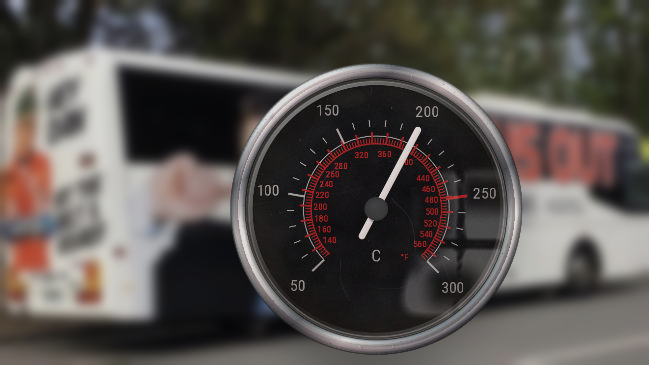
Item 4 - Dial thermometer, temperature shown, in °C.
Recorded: 200 °C
